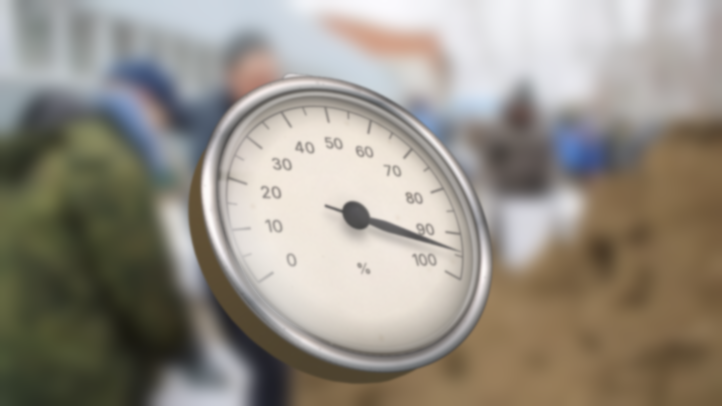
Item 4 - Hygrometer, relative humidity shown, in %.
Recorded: 95 %
